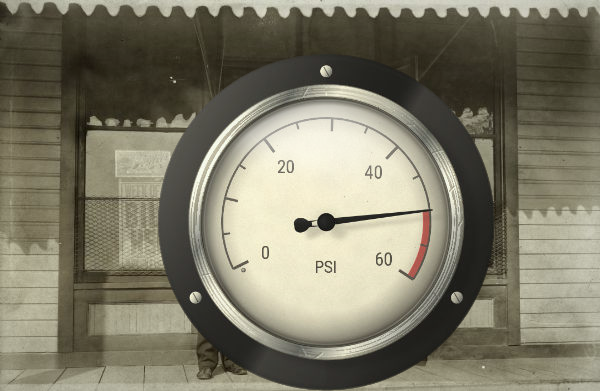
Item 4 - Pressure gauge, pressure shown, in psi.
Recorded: 50 psi
